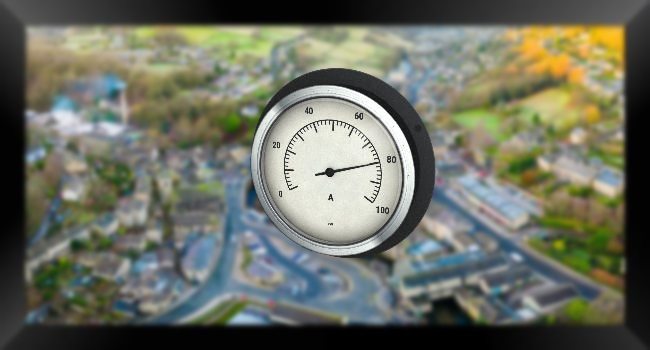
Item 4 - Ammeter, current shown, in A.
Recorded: 80 A
